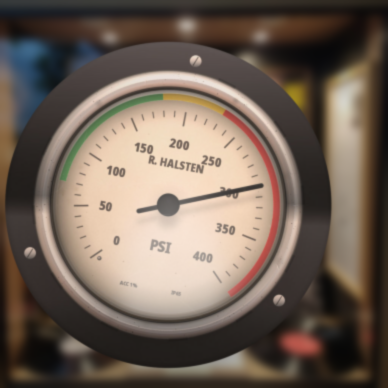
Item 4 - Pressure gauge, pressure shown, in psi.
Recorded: 300 psi
